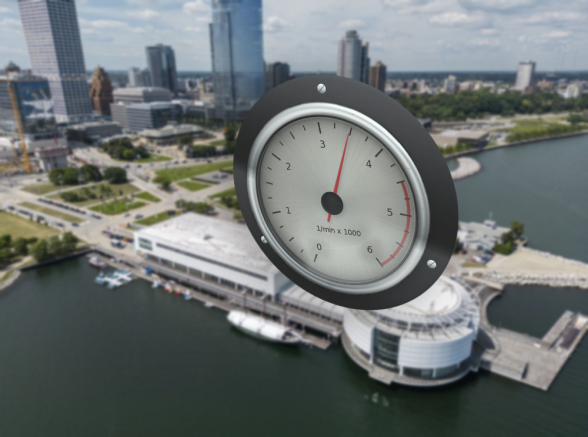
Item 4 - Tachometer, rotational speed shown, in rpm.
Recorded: 3500 rpm
